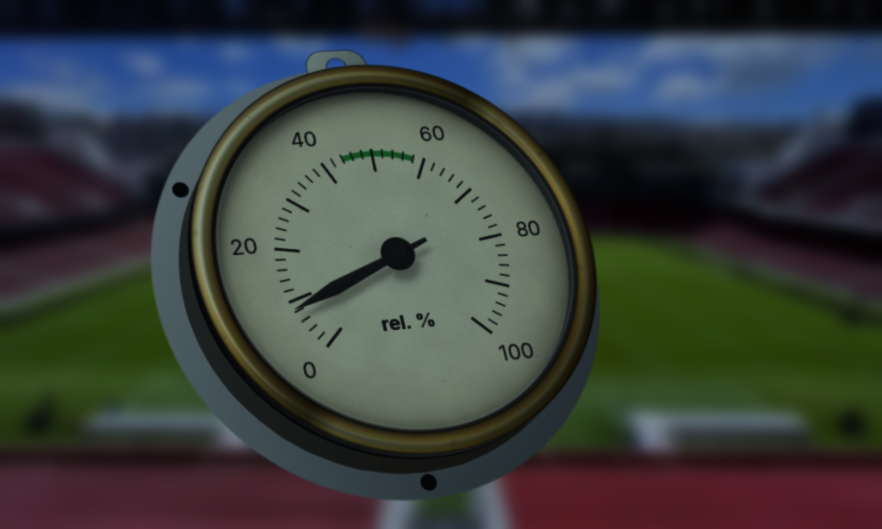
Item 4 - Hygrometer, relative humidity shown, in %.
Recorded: 8 %
